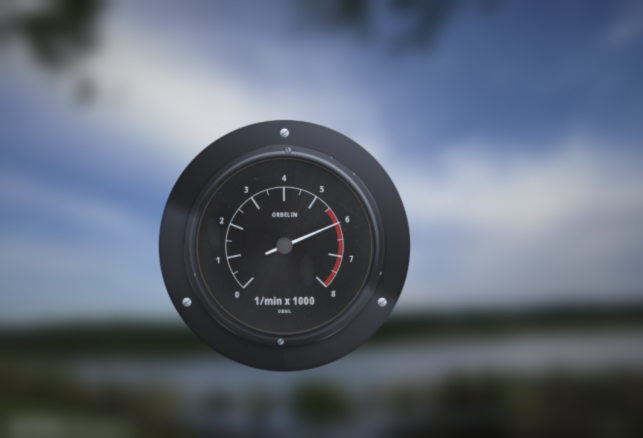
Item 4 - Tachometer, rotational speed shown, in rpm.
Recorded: 6000 rpm
